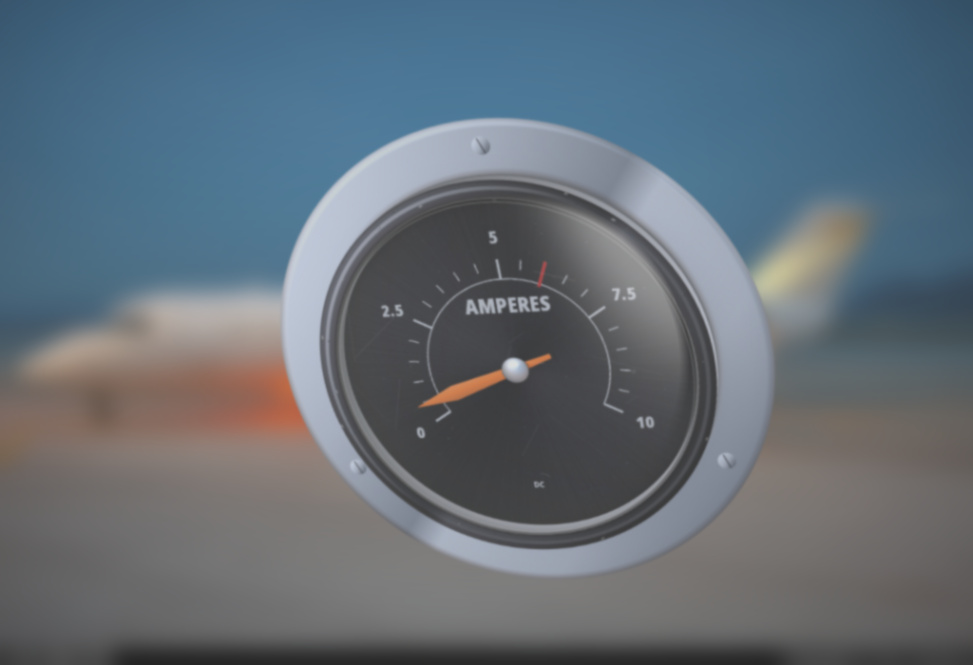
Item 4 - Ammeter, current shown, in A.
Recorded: 0.5 A
